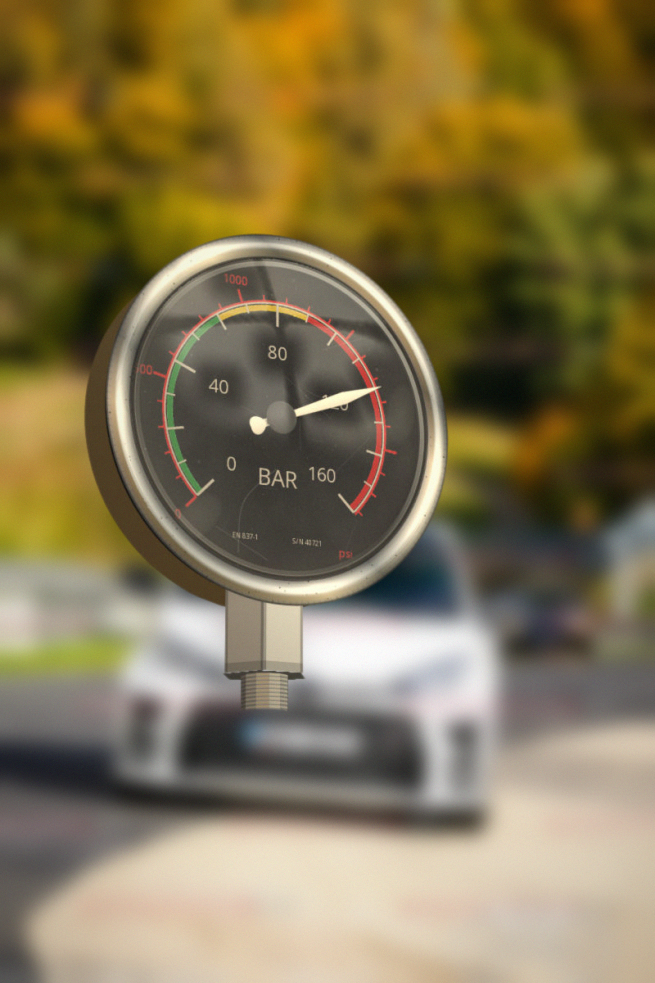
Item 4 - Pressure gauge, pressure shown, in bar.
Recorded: 120 bar
